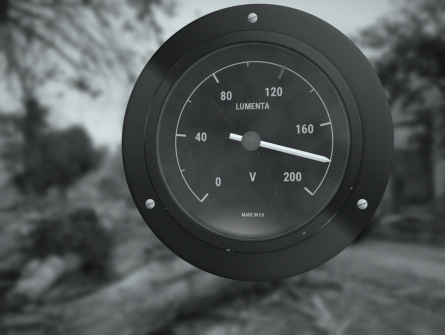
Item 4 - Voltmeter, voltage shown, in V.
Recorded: 180 V
